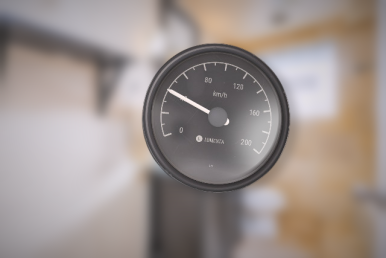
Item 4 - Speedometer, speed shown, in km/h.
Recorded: 40 km/h
